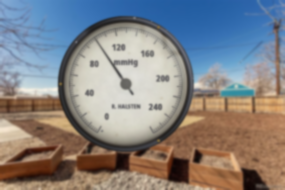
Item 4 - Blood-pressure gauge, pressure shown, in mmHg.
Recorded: 100 mmHg
